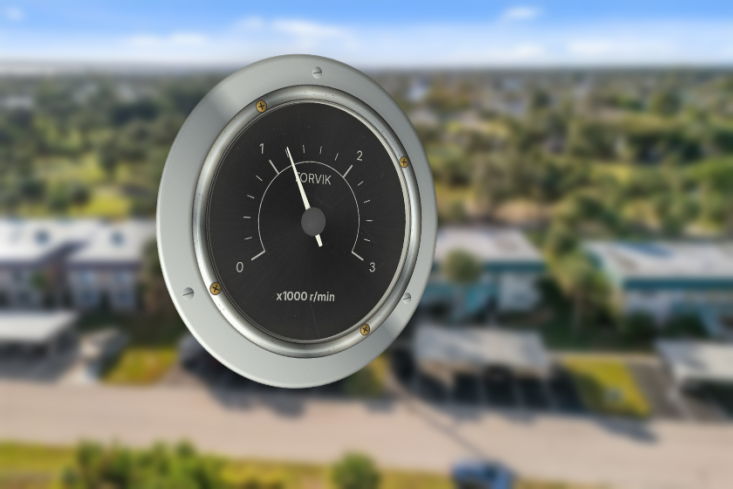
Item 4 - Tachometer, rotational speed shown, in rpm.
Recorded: 1200 rpm
